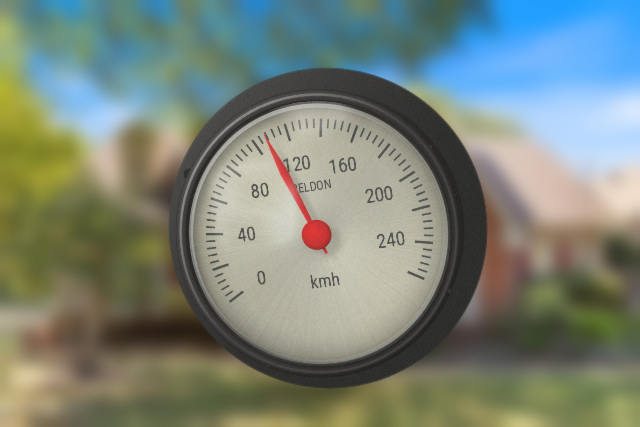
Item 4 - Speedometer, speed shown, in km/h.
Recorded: 108 km/h
